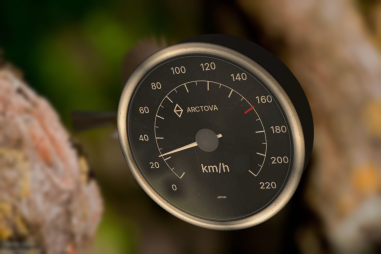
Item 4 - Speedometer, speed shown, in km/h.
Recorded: 25 km/h
